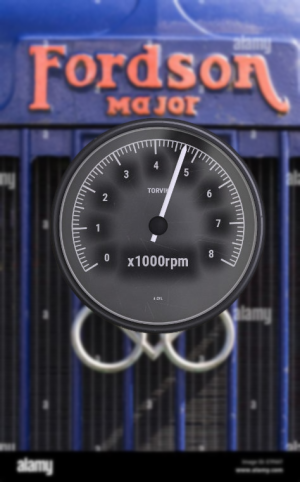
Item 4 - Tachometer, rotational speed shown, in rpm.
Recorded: 4700 rpm
